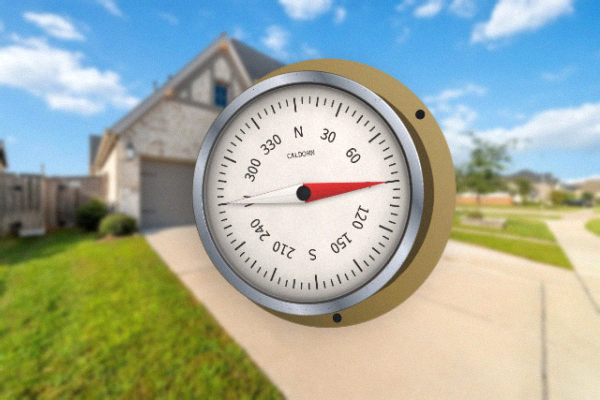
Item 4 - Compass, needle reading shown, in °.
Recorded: 90 °
